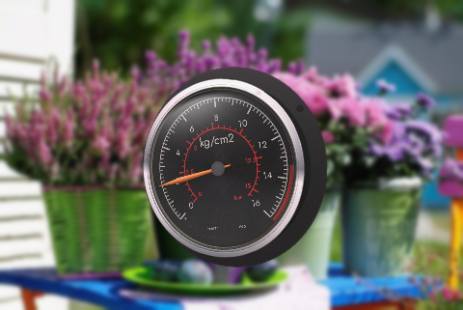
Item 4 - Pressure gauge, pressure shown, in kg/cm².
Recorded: 2 kg/cm²
